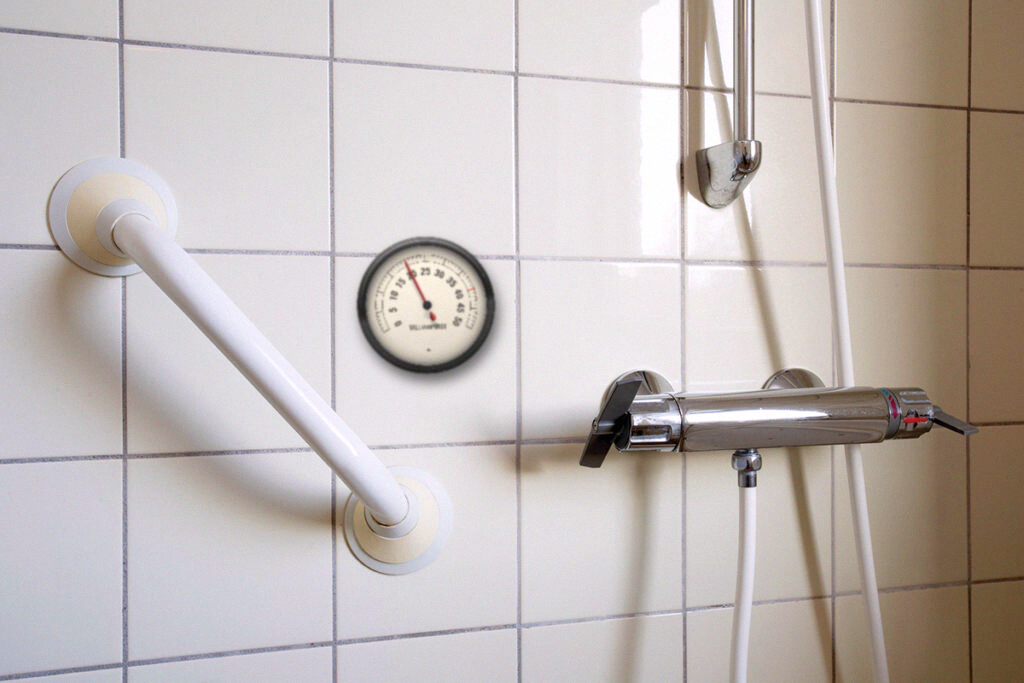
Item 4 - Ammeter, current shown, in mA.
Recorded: 20 mA
